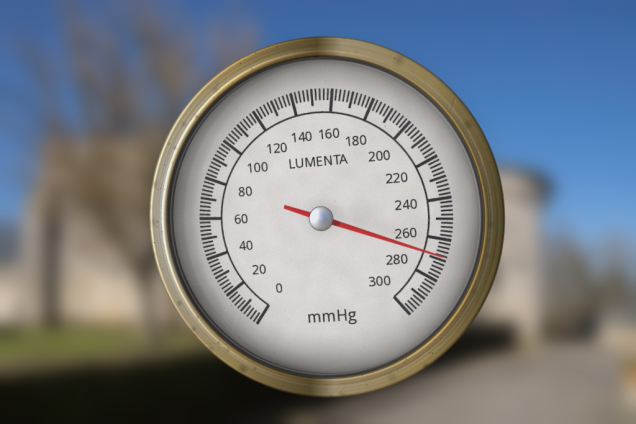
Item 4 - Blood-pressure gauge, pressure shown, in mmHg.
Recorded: 268 mmHg
